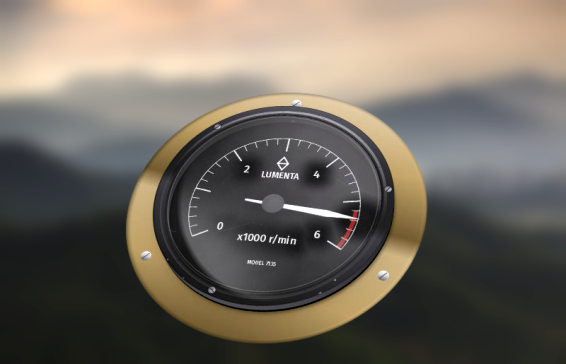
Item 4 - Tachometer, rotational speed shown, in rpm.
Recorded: 5400 rpm
